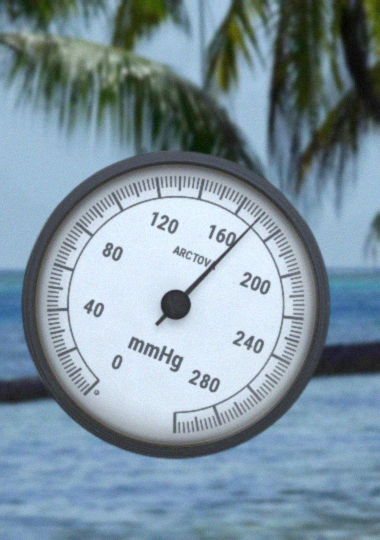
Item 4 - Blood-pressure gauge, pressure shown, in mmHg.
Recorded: 170 mmHg
